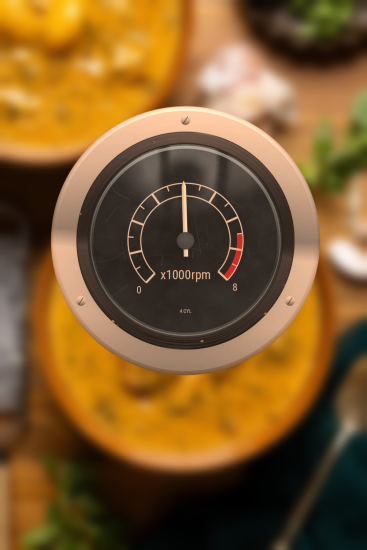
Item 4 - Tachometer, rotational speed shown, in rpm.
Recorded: 4000 rpm
